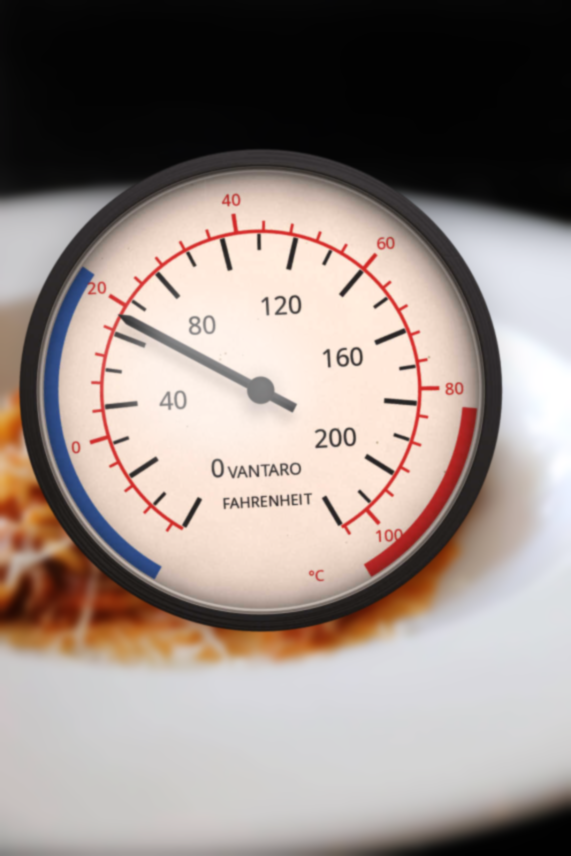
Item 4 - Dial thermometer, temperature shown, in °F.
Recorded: 65 °F
